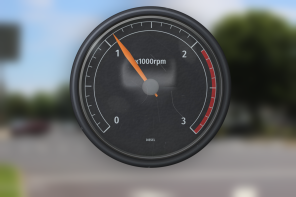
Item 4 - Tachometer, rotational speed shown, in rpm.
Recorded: 1100 rpm
